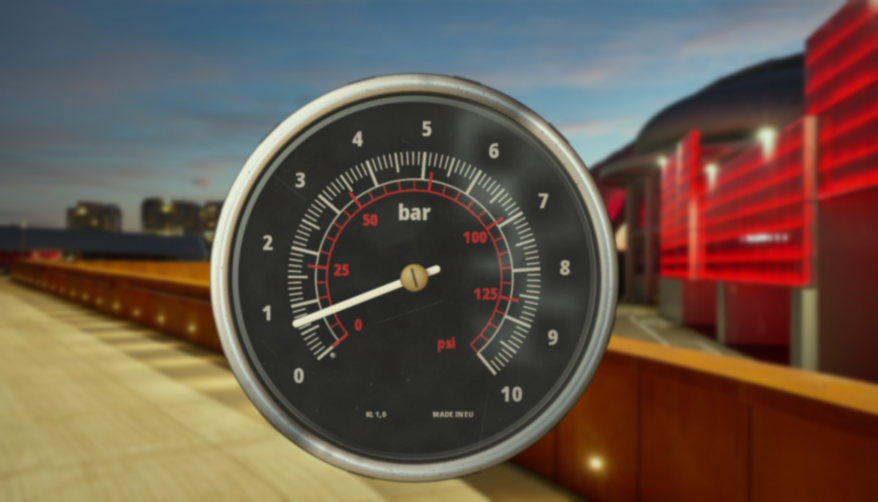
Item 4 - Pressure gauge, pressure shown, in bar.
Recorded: 0.7 bar
